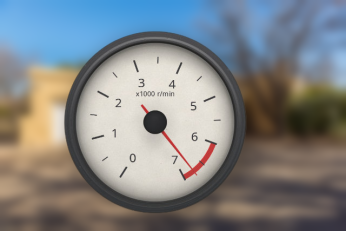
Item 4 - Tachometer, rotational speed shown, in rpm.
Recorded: 6750 rpm
